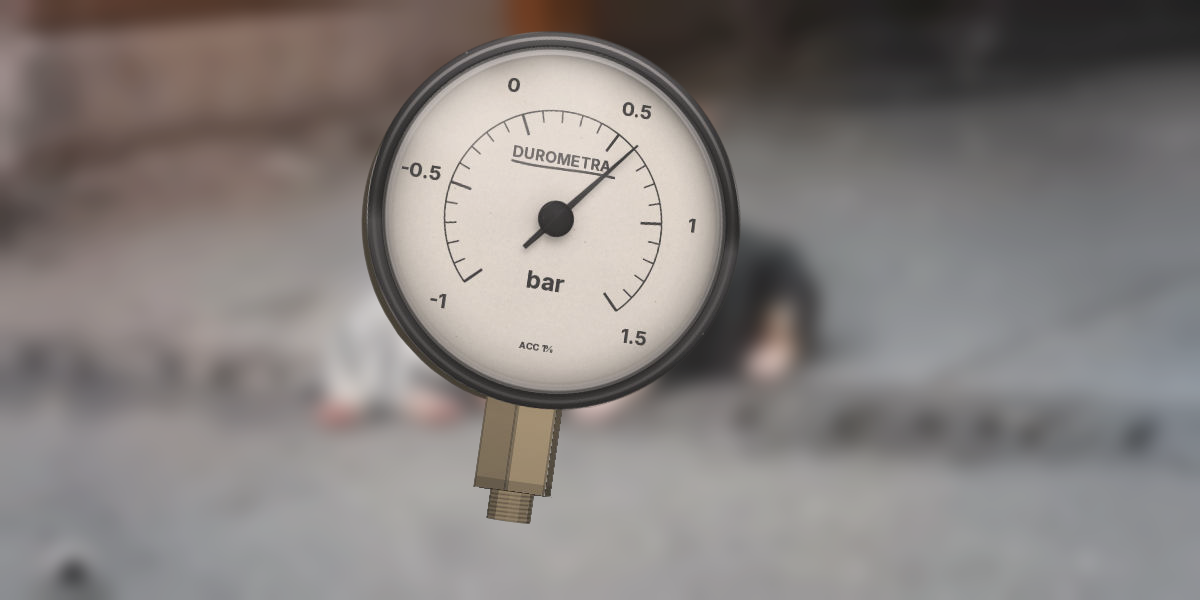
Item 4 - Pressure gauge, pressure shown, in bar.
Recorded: 0.6 bar
